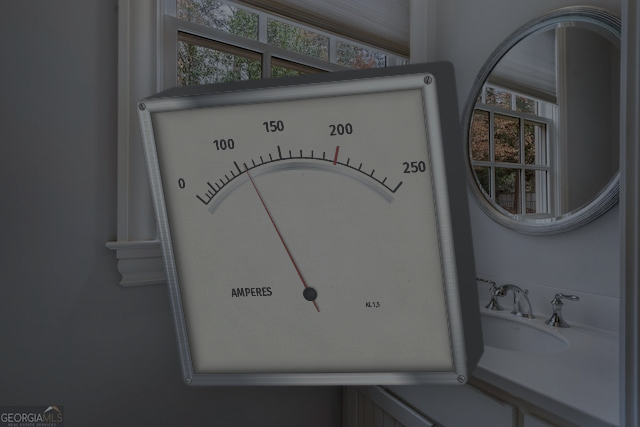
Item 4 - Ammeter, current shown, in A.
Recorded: 110 A
